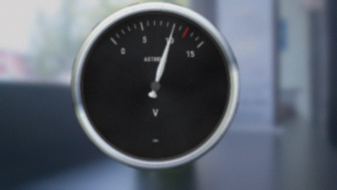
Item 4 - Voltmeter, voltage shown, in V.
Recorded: 10 V
